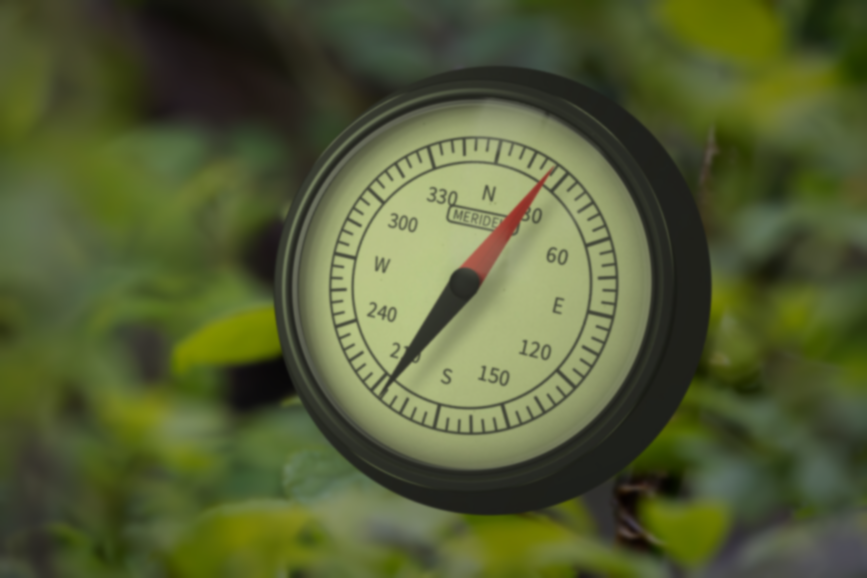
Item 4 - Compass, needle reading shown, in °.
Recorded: 25 °
